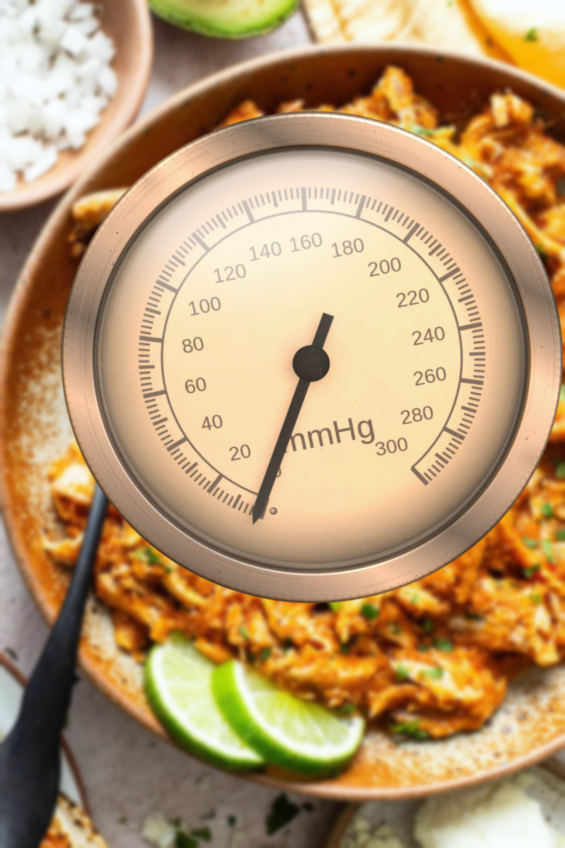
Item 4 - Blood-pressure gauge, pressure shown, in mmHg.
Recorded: 2 mmHg
